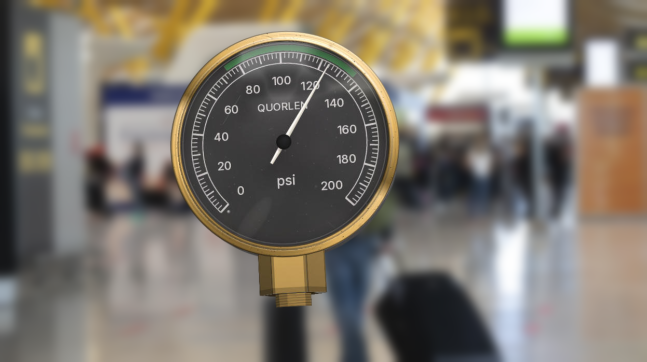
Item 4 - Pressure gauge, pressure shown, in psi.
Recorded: 124 psi
